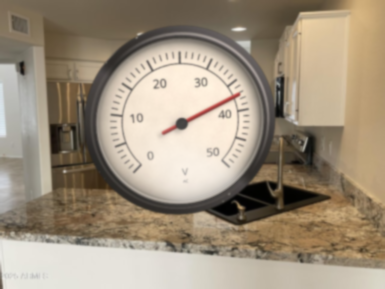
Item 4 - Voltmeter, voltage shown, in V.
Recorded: 37 V
